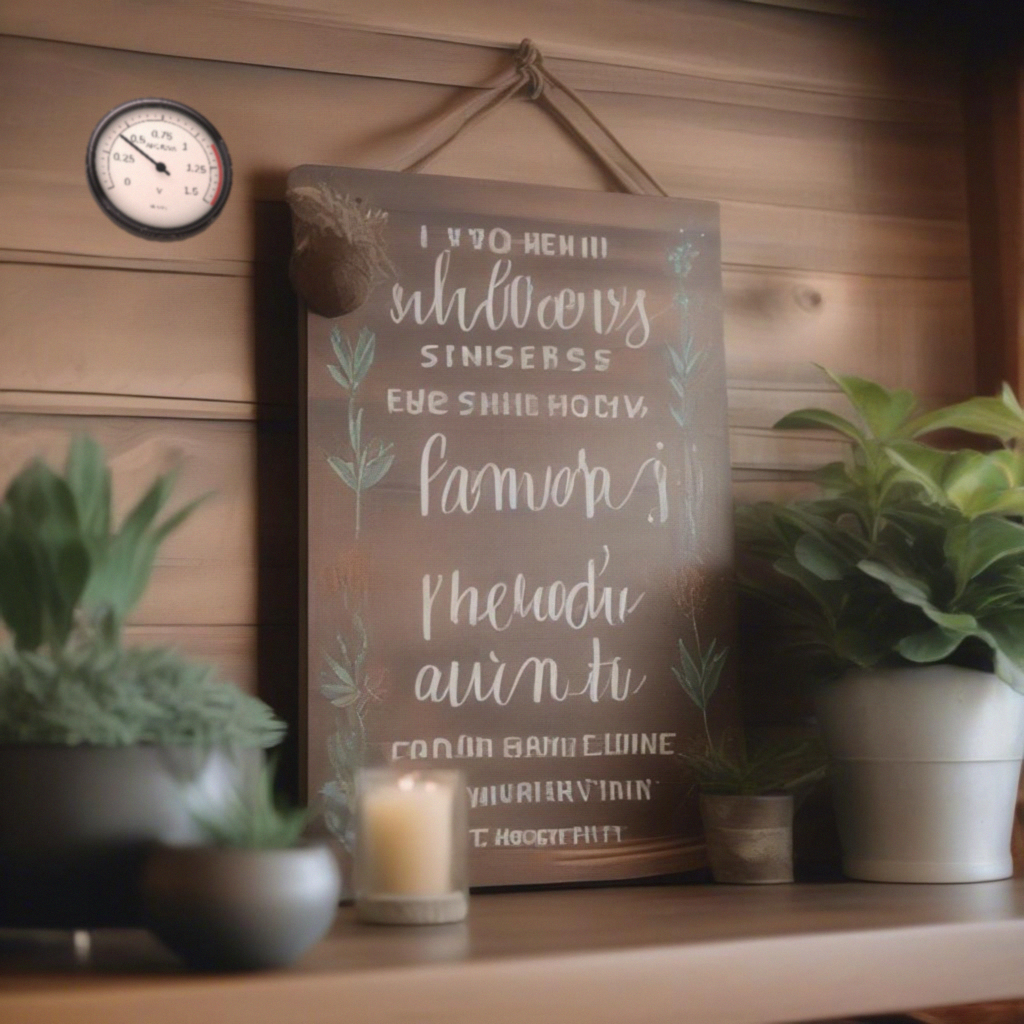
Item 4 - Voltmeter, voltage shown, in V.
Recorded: 0.4 V
